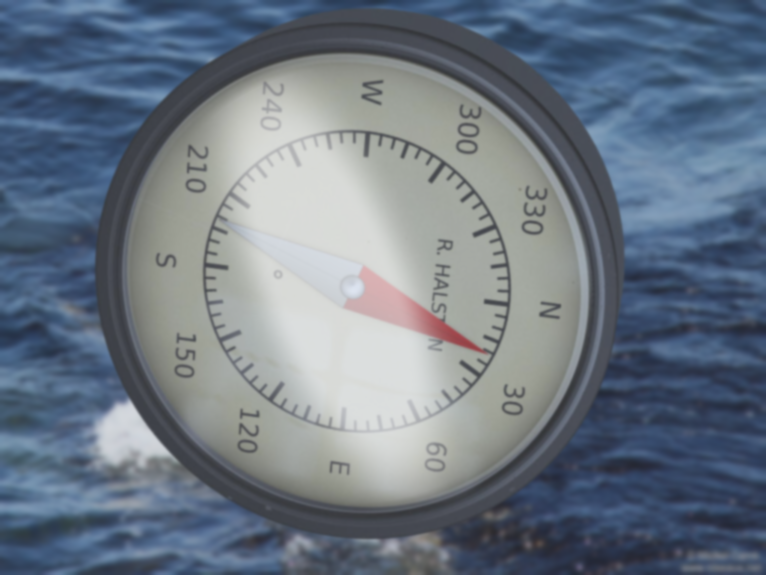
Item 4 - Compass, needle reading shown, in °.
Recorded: 20 °
